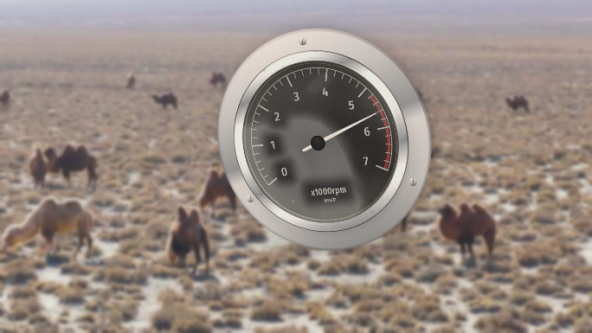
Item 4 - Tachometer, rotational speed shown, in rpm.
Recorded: 5600 rpm
